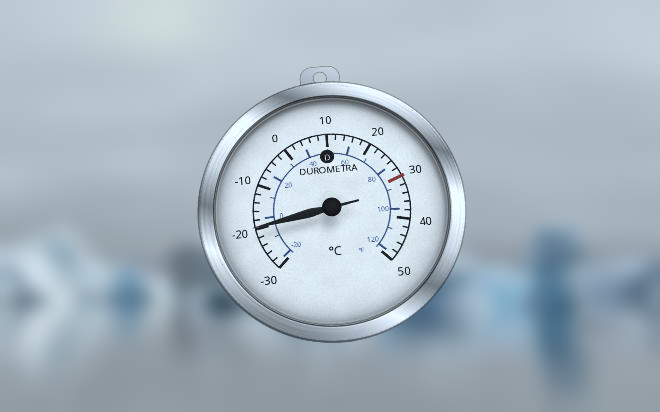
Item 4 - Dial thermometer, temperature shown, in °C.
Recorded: -20 °C
